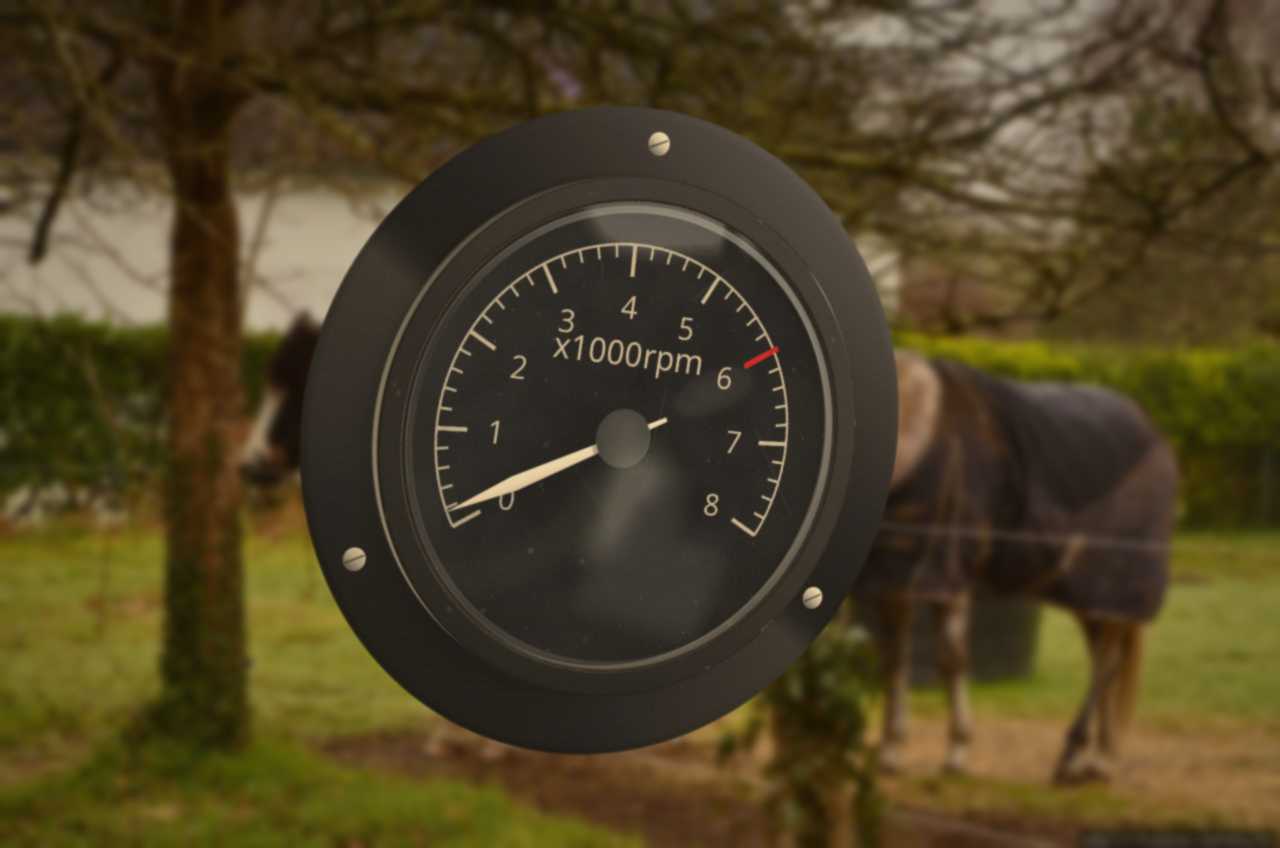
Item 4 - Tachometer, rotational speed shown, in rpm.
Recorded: 200 rpm
